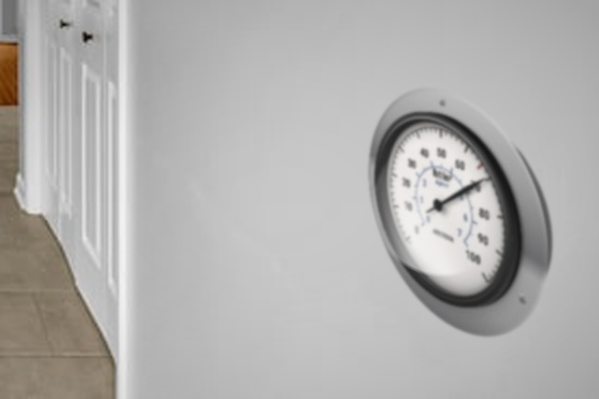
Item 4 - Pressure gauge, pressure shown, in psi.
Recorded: 70 psi
